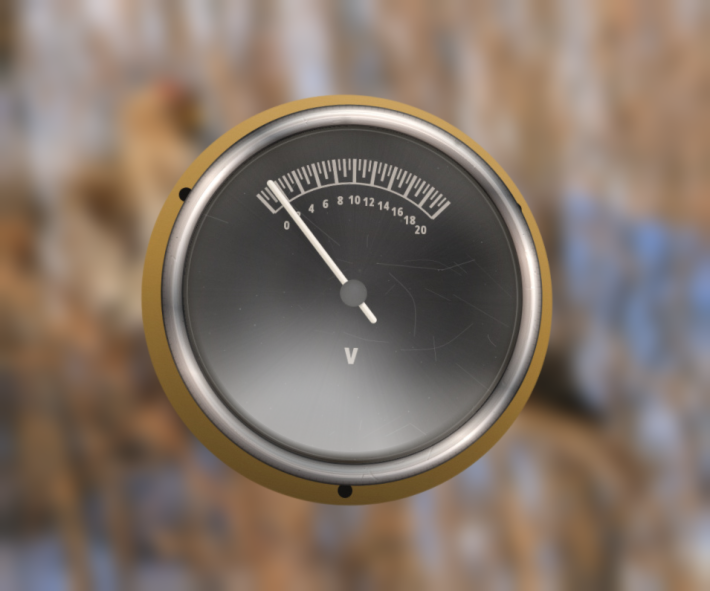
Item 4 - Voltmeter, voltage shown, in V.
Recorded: 1.5 V
